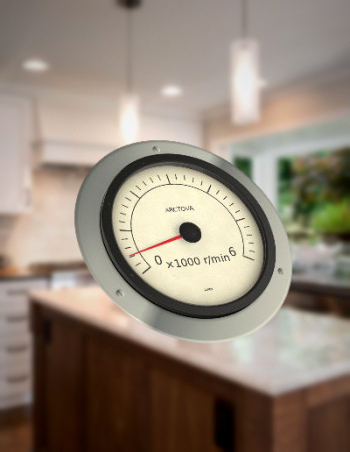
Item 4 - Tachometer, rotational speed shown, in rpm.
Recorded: 400 rpm
